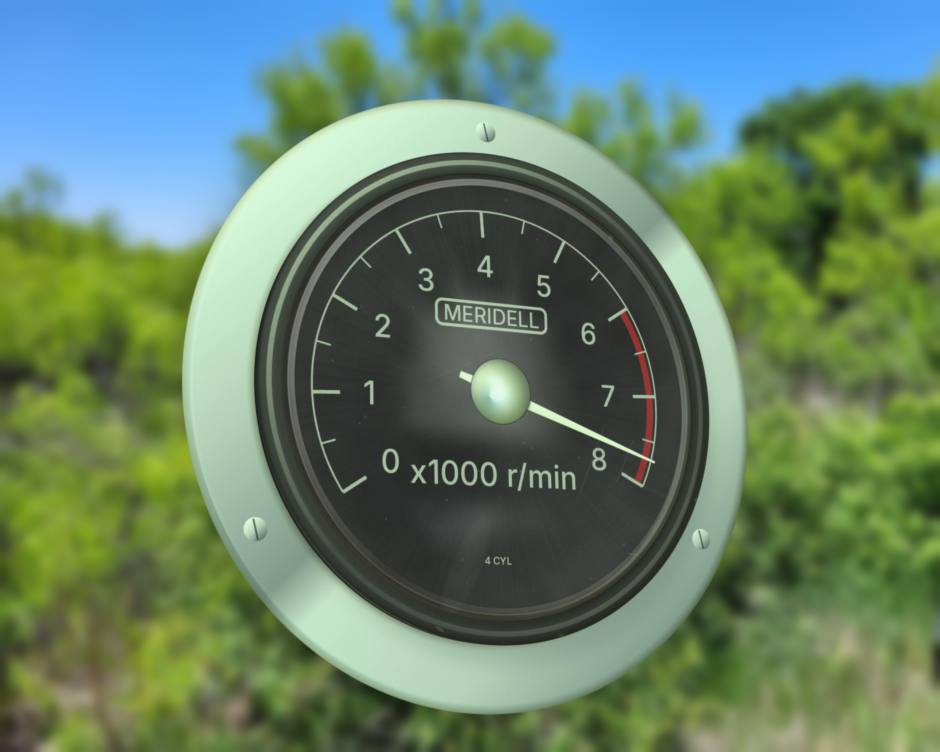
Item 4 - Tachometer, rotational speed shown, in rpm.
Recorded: 7750 rpm
